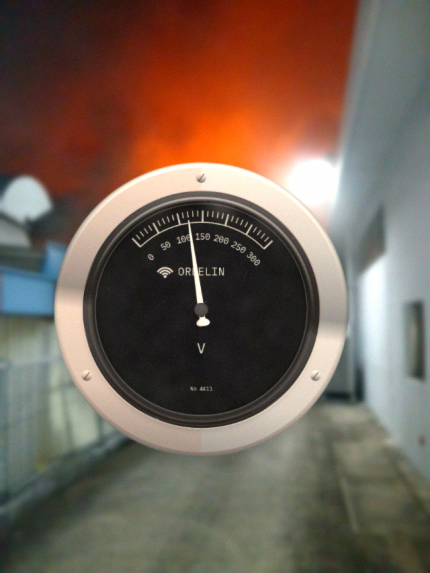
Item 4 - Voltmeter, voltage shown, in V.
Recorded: 120 V
